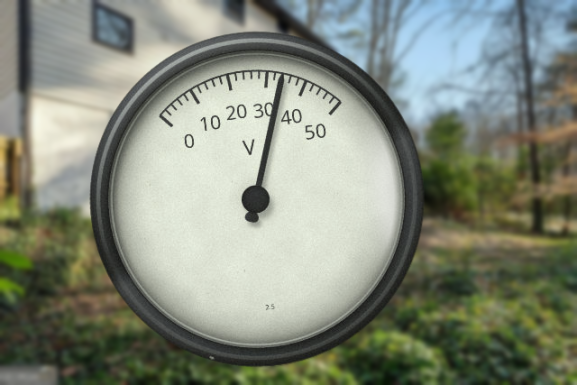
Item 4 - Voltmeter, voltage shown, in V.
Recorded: 34 V
